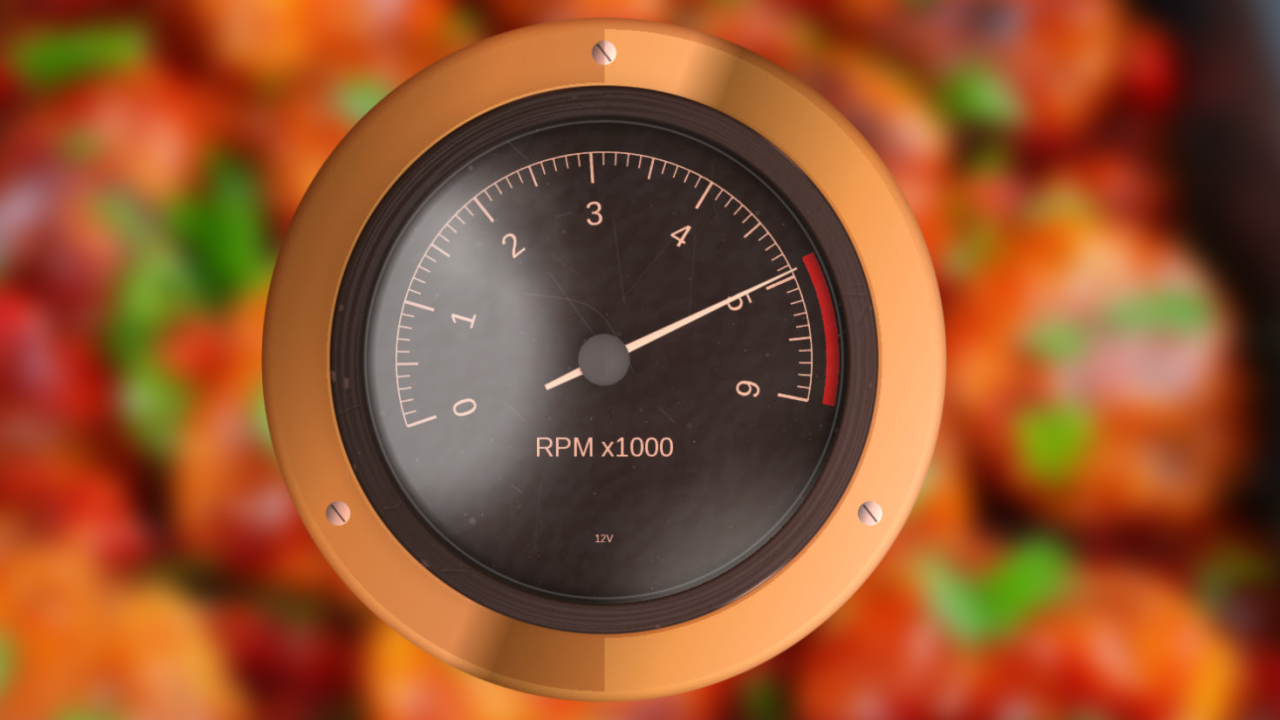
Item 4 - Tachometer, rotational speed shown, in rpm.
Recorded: 4950 rpm
